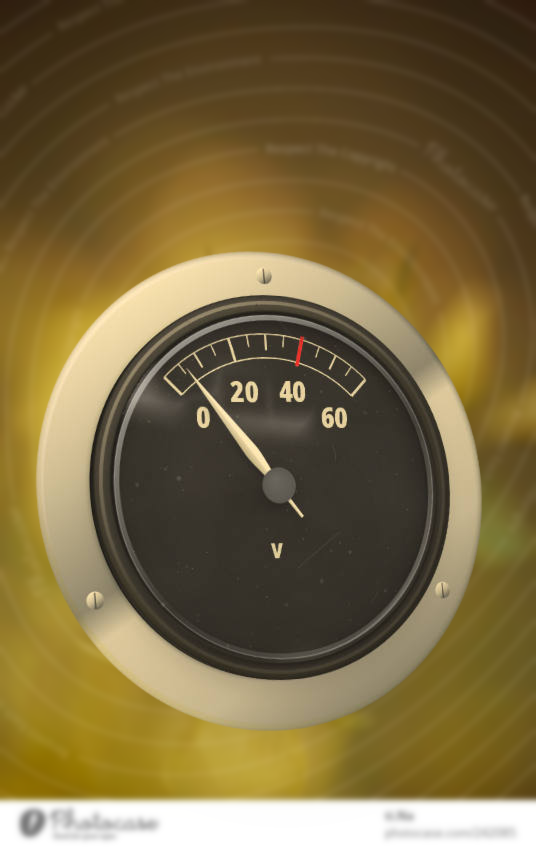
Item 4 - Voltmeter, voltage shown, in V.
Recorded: 5 V
